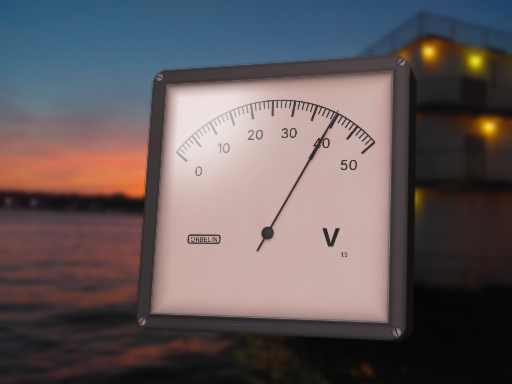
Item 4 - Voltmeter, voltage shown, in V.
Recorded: 40 V
